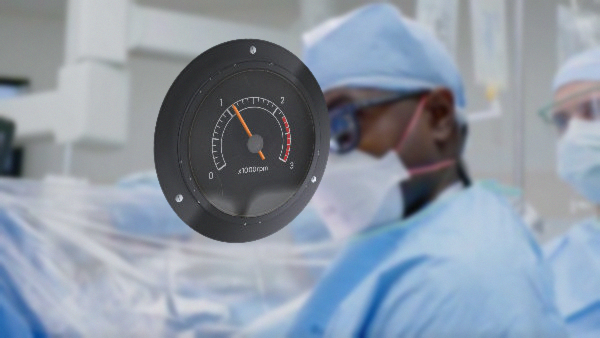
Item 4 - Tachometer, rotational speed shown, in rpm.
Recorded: 1100 rpm
